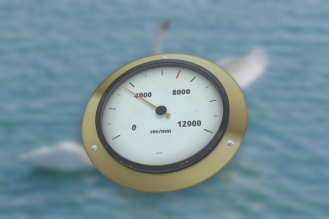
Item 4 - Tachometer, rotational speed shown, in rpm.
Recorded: 3500 rpm
